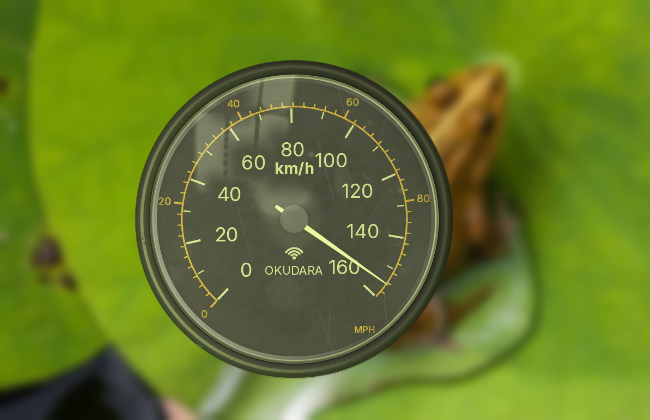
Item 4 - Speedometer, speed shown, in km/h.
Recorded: 155 km/h
